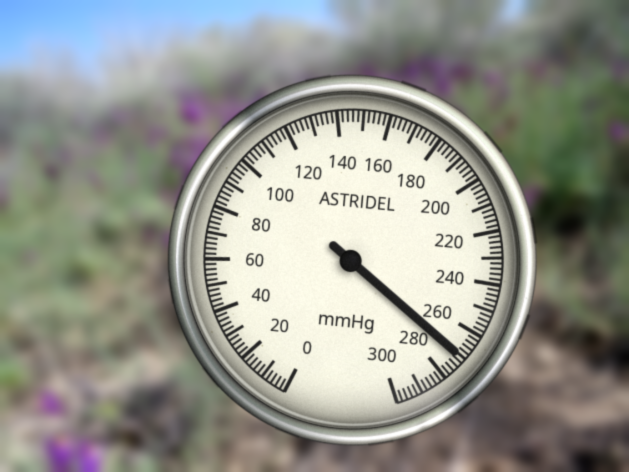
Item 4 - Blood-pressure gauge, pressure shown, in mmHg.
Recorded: 270 mmHg
